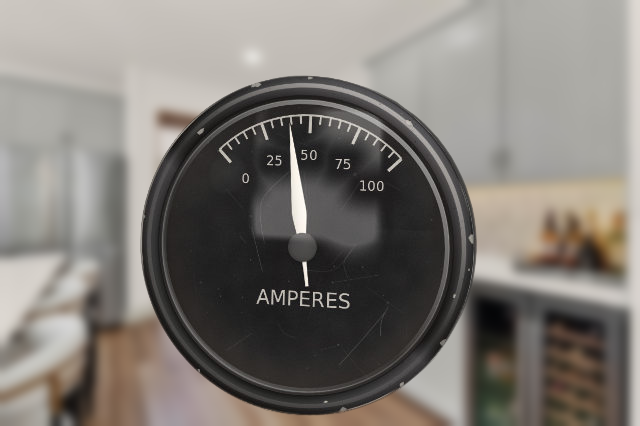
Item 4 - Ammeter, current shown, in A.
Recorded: 40 A
